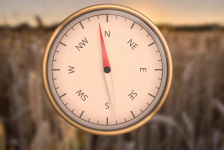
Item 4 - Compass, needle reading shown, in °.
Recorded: 350 °
